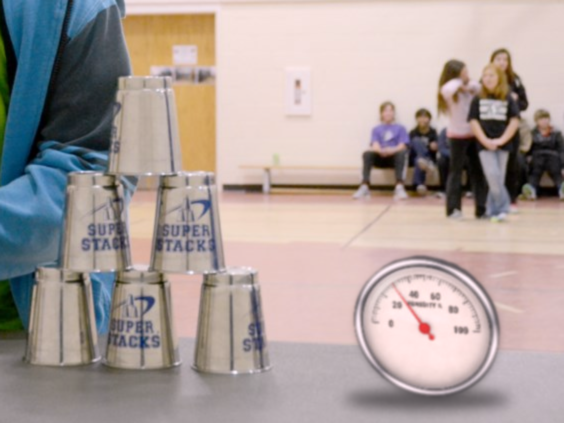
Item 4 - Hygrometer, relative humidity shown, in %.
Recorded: 30 %
